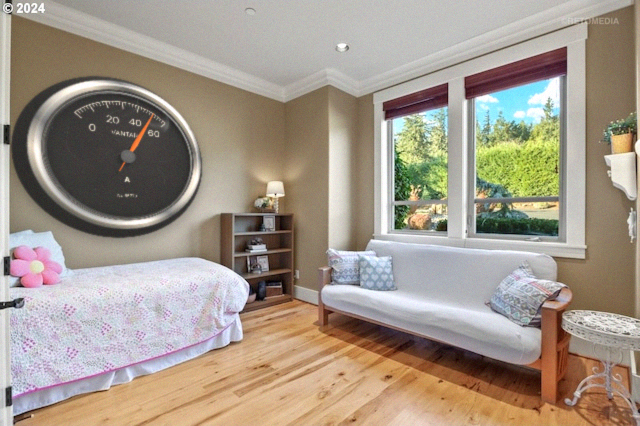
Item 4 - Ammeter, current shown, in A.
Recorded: 50 A
